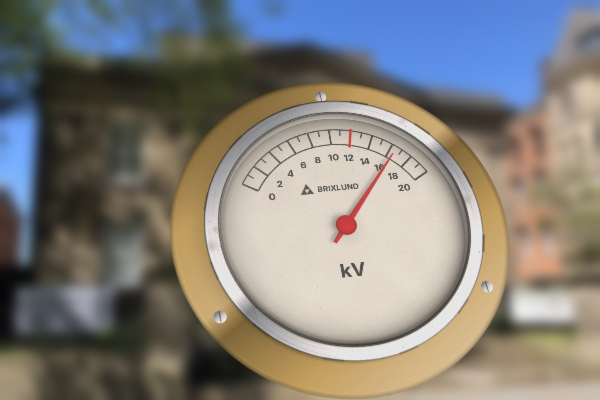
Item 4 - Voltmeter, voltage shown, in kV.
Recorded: 16.5 kV
